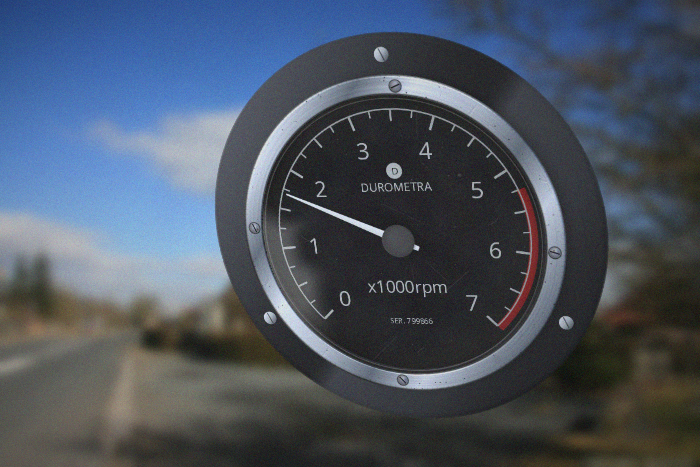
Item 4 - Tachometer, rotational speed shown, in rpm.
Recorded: 1750 rpm
